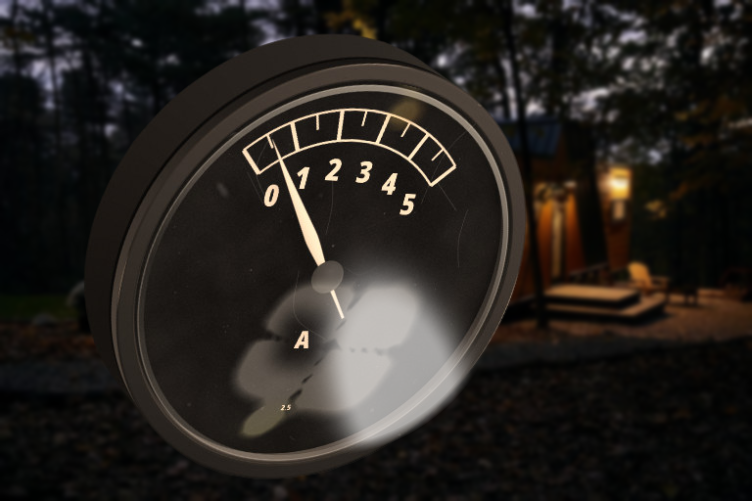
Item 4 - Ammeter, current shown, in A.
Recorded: 0.5 A
